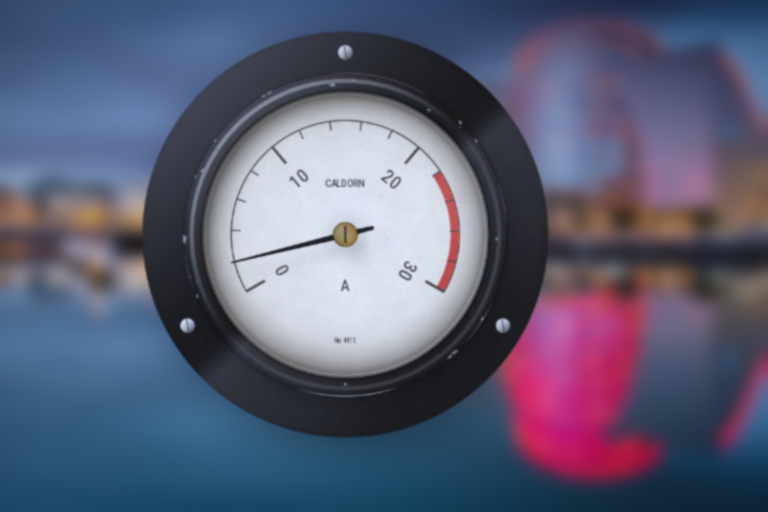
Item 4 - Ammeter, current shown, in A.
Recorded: 2 A
